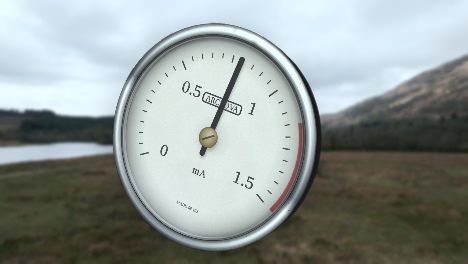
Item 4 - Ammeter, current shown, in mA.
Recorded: 0.8 mA
